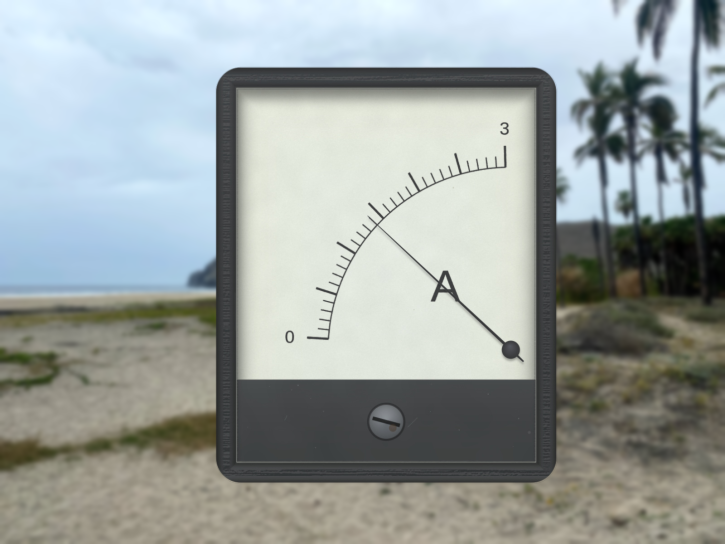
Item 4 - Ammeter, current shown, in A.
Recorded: 1.4 A
